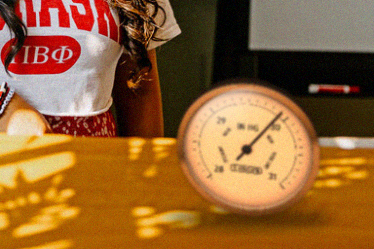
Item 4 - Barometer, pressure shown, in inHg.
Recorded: 29.9 inHg
